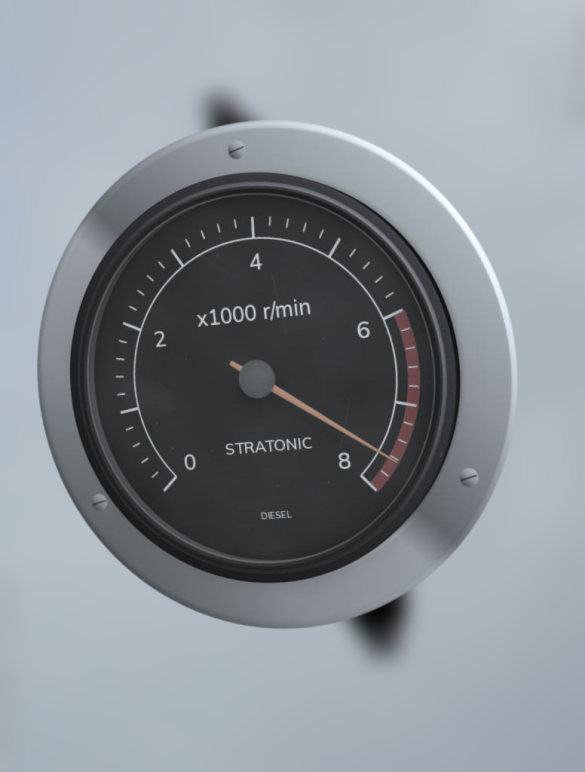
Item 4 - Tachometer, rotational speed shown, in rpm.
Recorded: 7600 rpm
